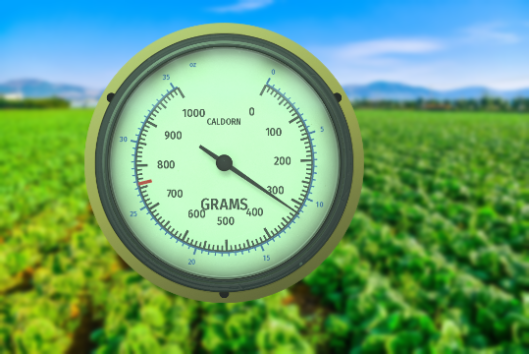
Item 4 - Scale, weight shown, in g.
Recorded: 320 g
